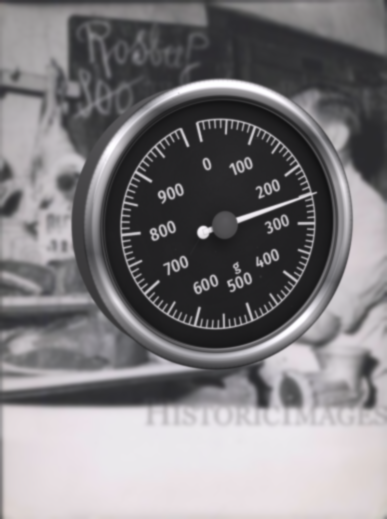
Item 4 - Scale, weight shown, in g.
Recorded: 250 g
